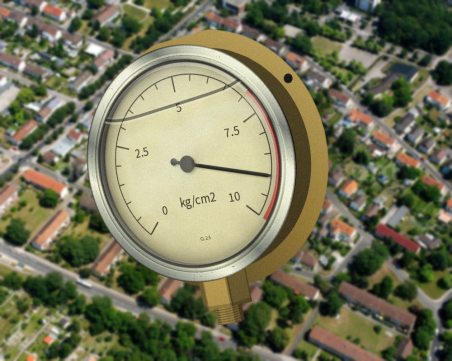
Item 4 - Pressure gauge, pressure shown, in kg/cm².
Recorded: 9 kg/cm²
